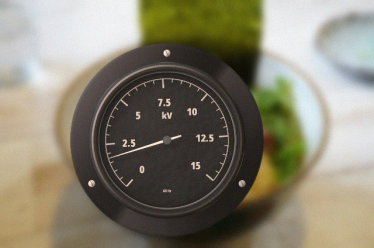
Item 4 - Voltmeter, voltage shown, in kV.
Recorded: 1.75 kV
